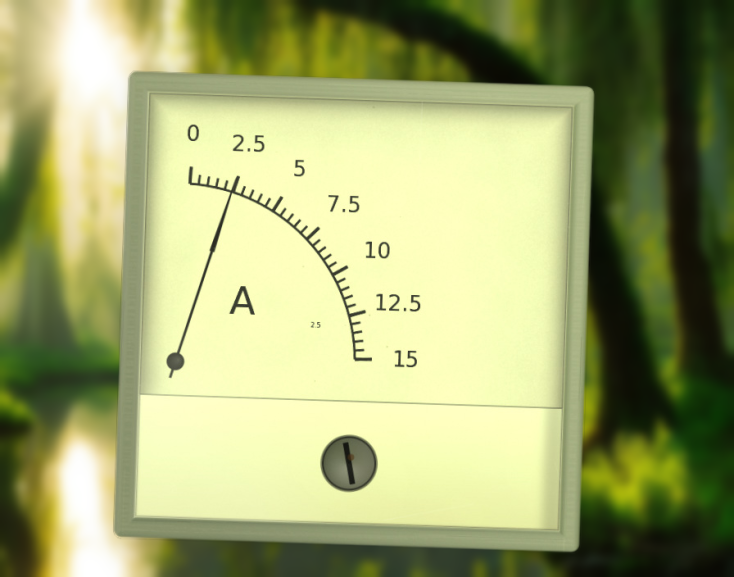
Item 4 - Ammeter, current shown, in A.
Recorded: 2.5 A
